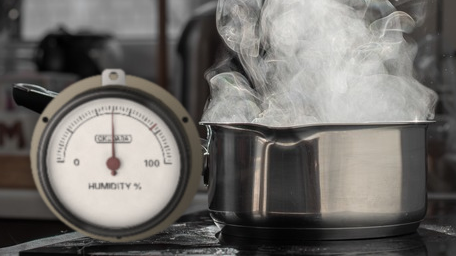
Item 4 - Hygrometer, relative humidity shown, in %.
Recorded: 50 %
